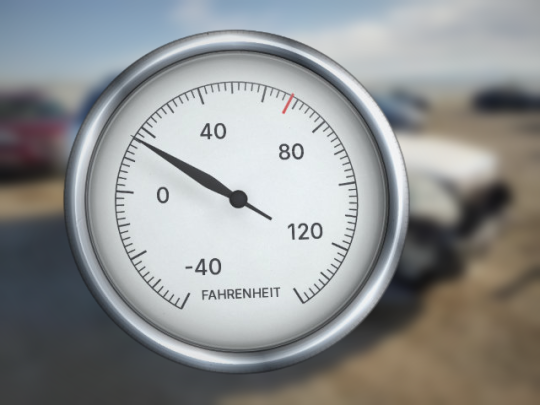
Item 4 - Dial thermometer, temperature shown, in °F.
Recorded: 16 °F
